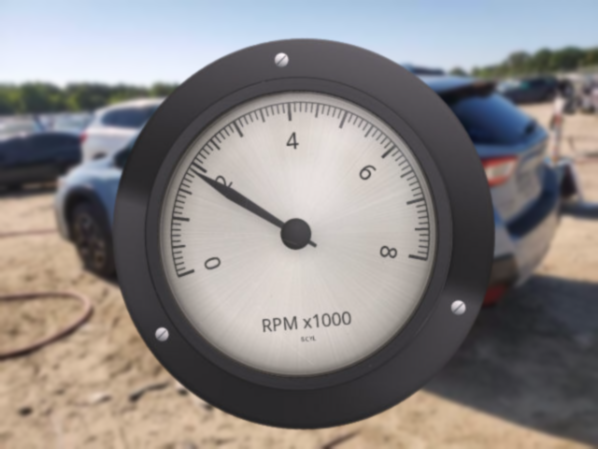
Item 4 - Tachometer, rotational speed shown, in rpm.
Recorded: 1900 rpm
